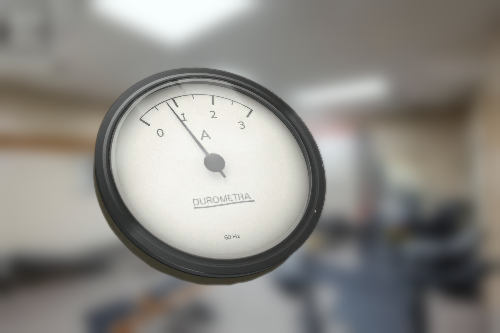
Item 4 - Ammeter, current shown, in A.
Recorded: 0.75 A
